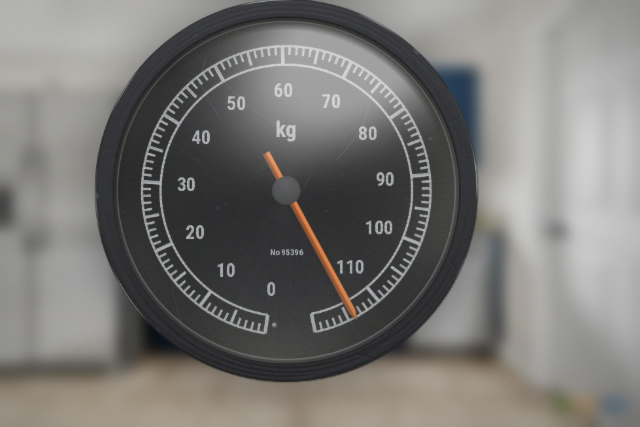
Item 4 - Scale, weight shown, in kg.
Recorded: 114 kg
